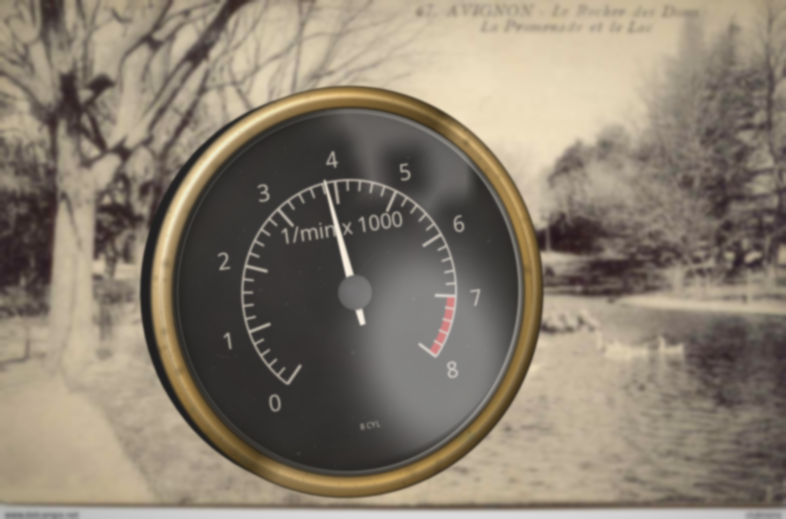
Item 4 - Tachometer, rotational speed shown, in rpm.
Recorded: 3800 rpm
